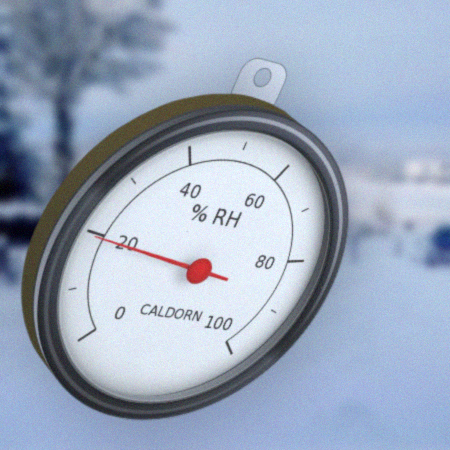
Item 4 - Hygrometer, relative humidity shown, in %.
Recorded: 20 %
